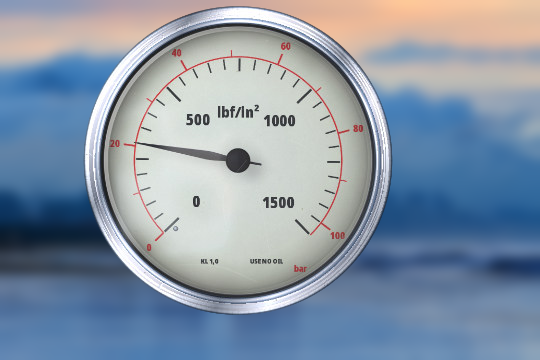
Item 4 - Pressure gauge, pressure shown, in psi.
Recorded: 300 psi
